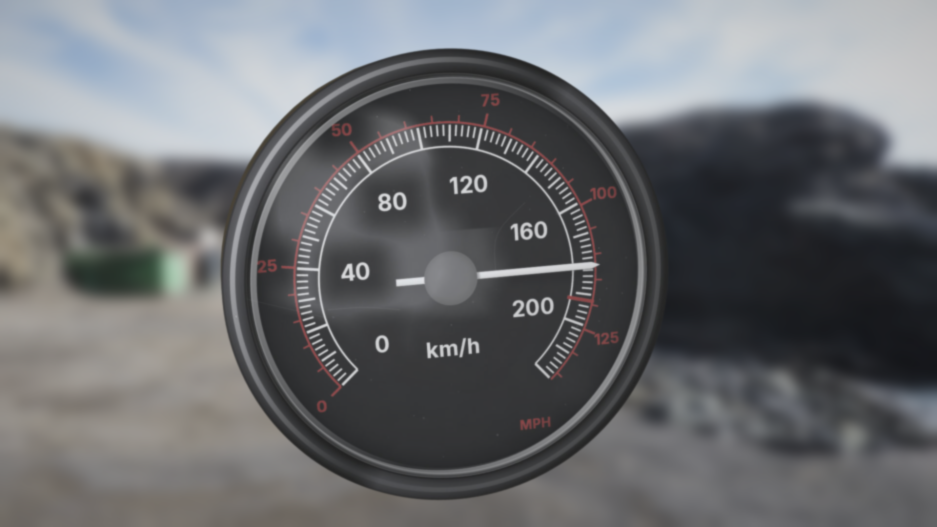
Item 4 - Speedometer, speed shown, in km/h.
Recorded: 180 km/h
